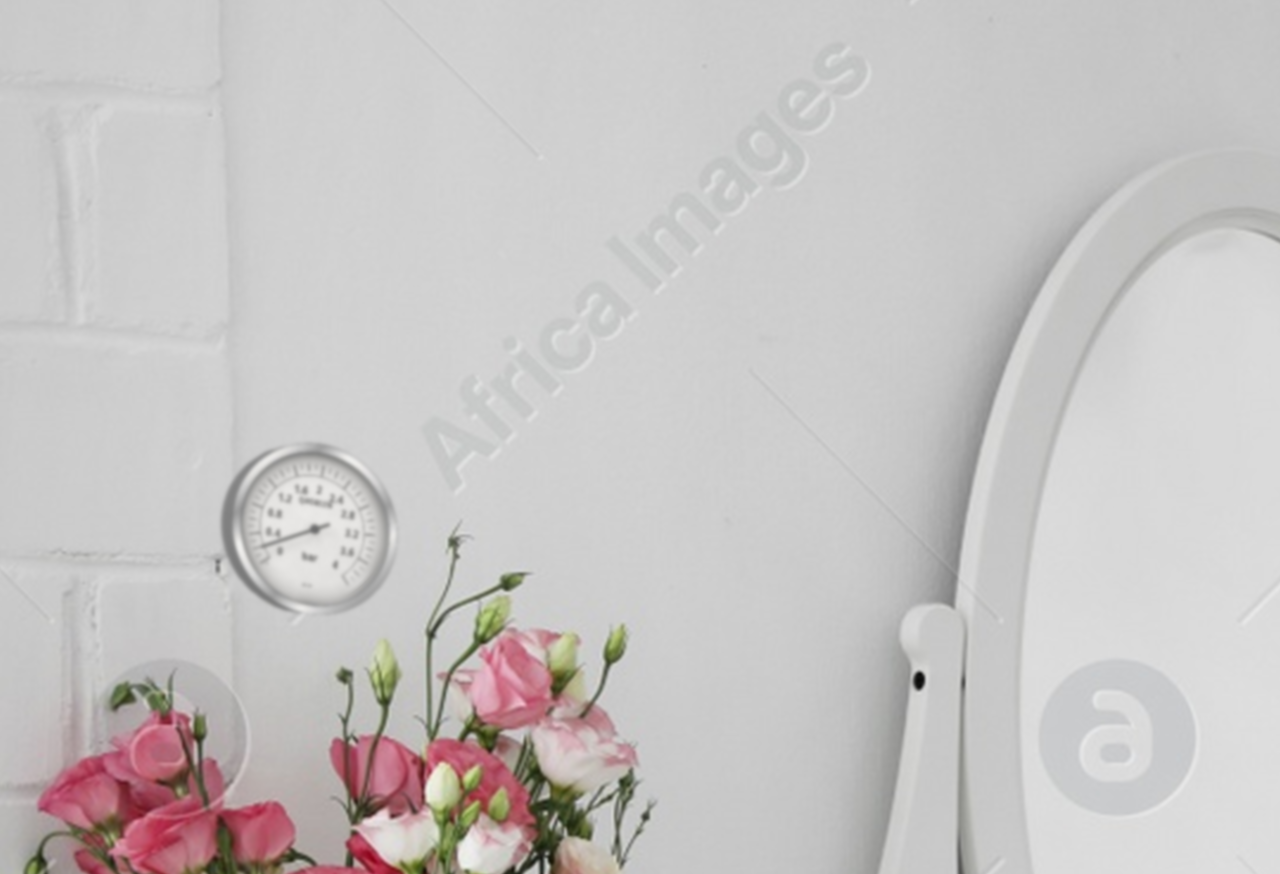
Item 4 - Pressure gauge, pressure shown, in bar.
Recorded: 0.2 bar
